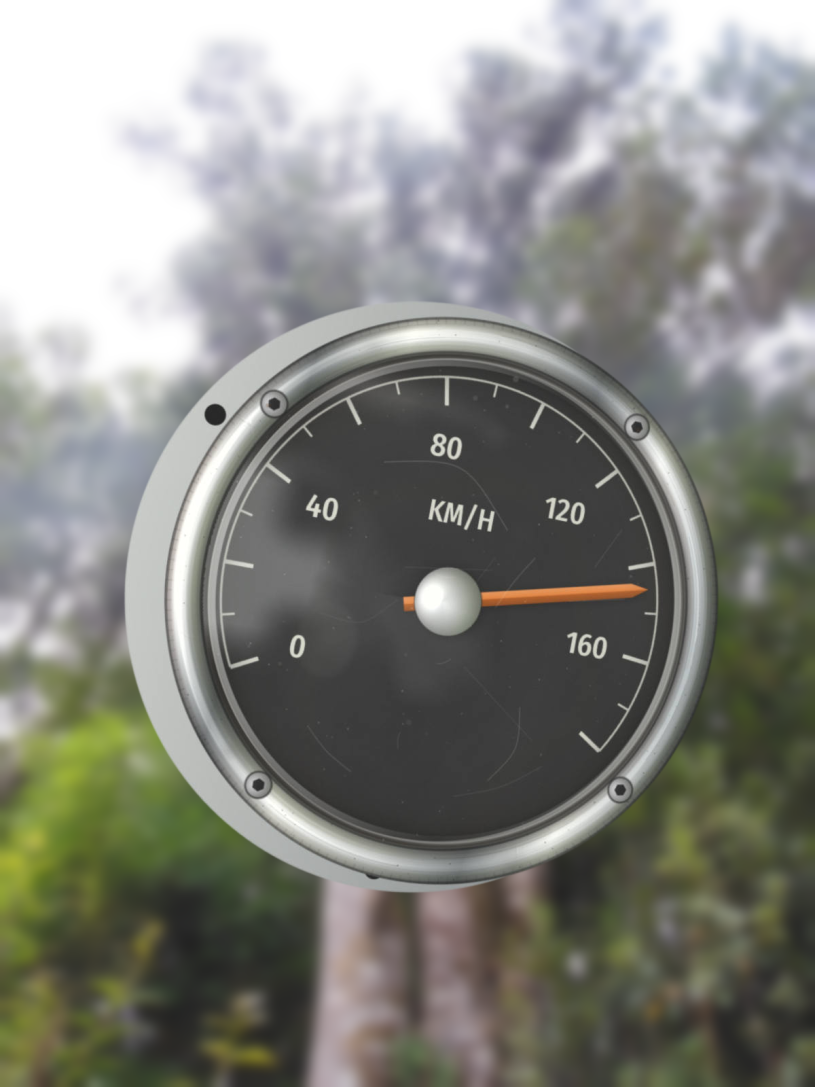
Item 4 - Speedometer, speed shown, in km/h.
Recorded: 145 km/h
